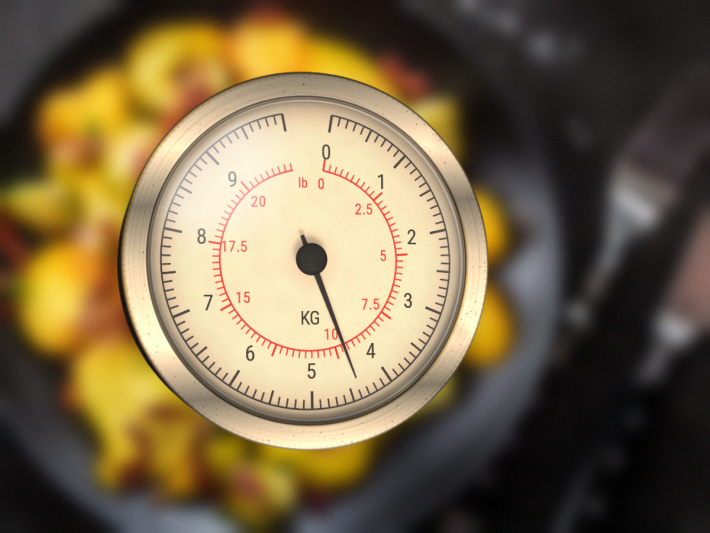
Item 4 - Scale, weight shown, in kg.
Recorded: 4.4 kg
